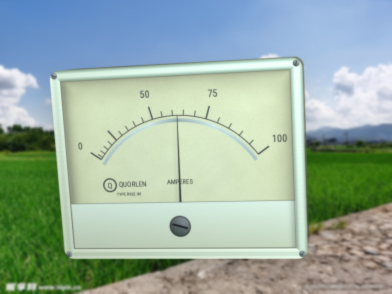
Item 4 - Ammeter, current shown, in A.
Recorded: 62.5 A
